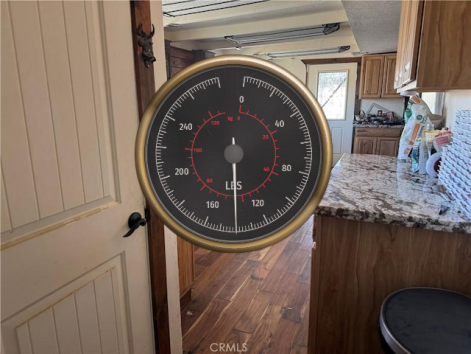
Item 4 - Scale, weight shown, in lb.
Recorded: 140 lb
